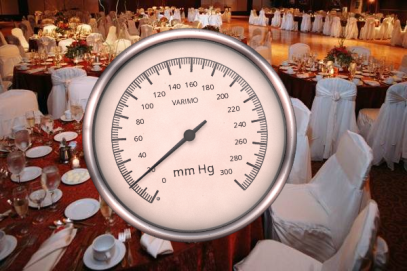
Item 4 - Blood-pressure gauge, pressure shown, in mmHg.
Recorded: 20 mmHg
